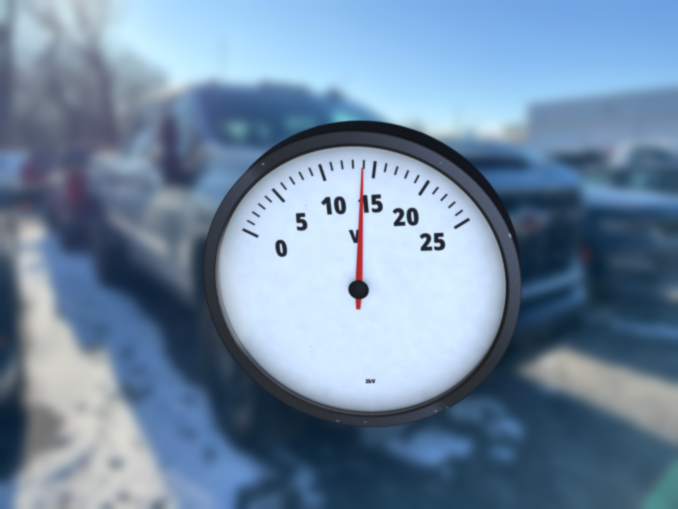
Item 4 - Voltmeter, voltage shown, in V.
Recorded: 14 V
